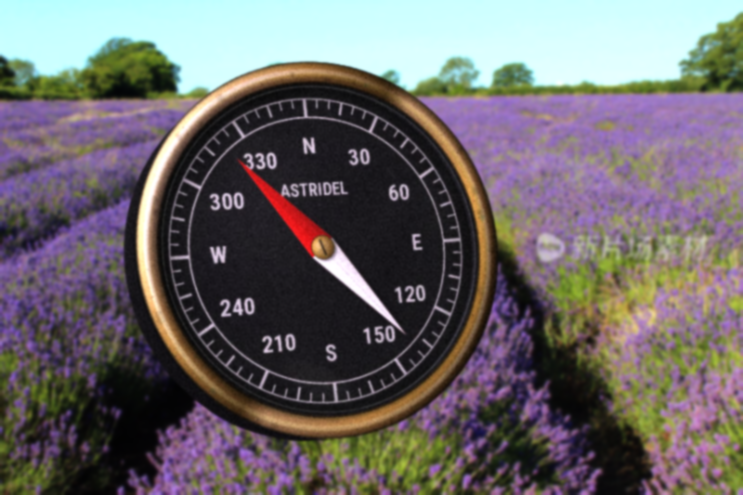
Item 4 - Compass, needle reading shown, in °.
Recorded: 320 °
